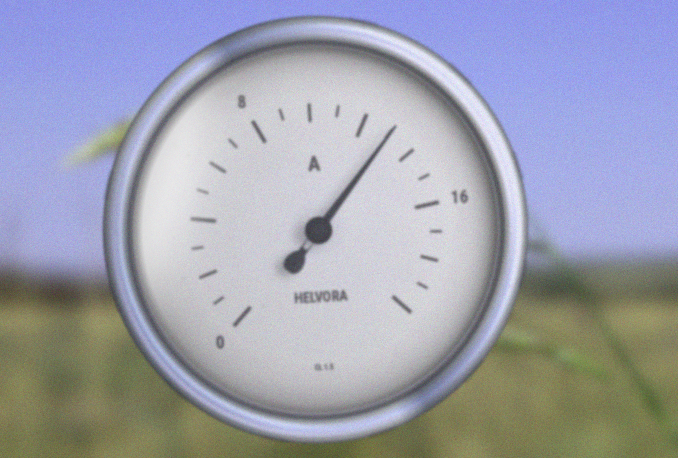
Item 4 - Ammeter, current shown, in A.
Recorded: 13 A
